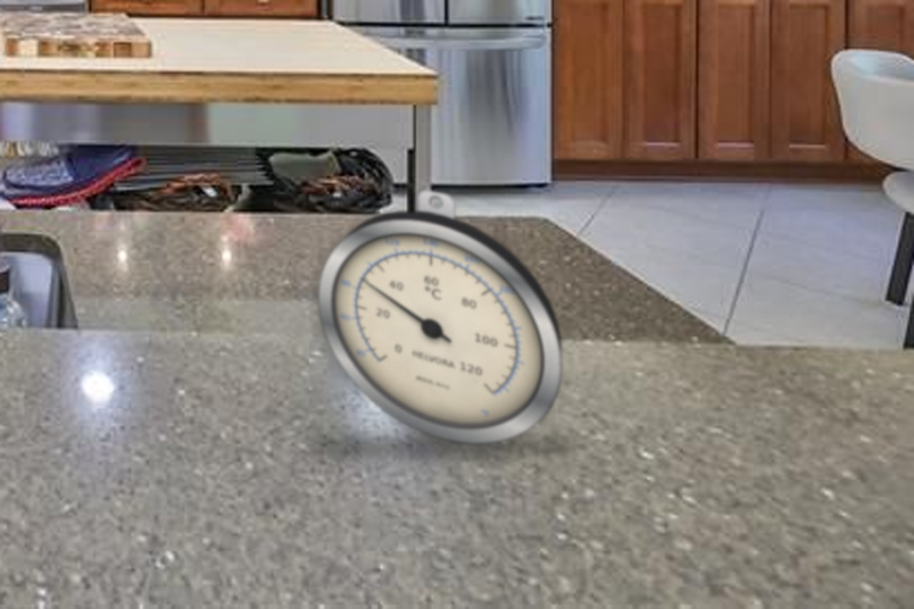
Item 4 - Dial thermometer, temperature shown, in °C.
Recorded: 32 °C
